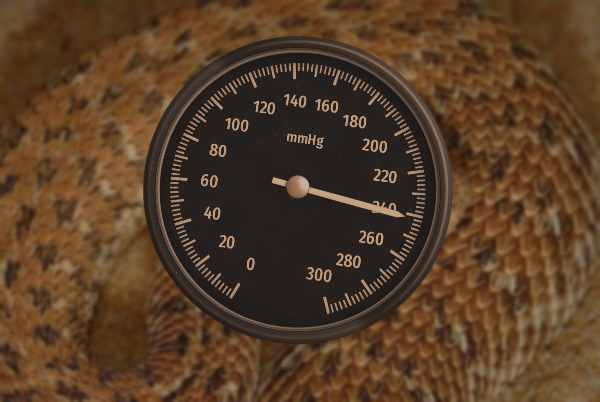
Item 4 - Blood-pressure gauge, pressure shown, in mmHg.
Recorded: 242 mmHg
